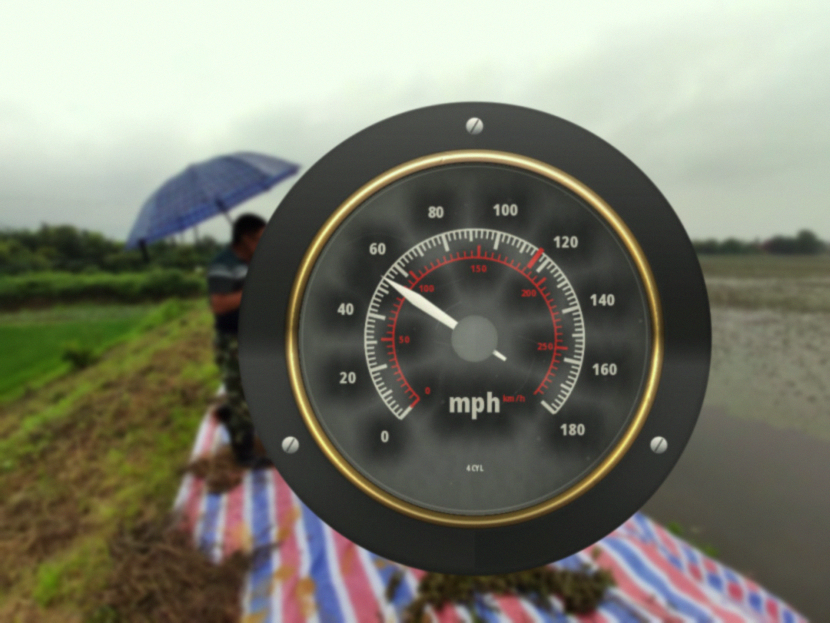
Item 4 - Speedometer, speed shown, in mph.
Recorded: 54 mph
